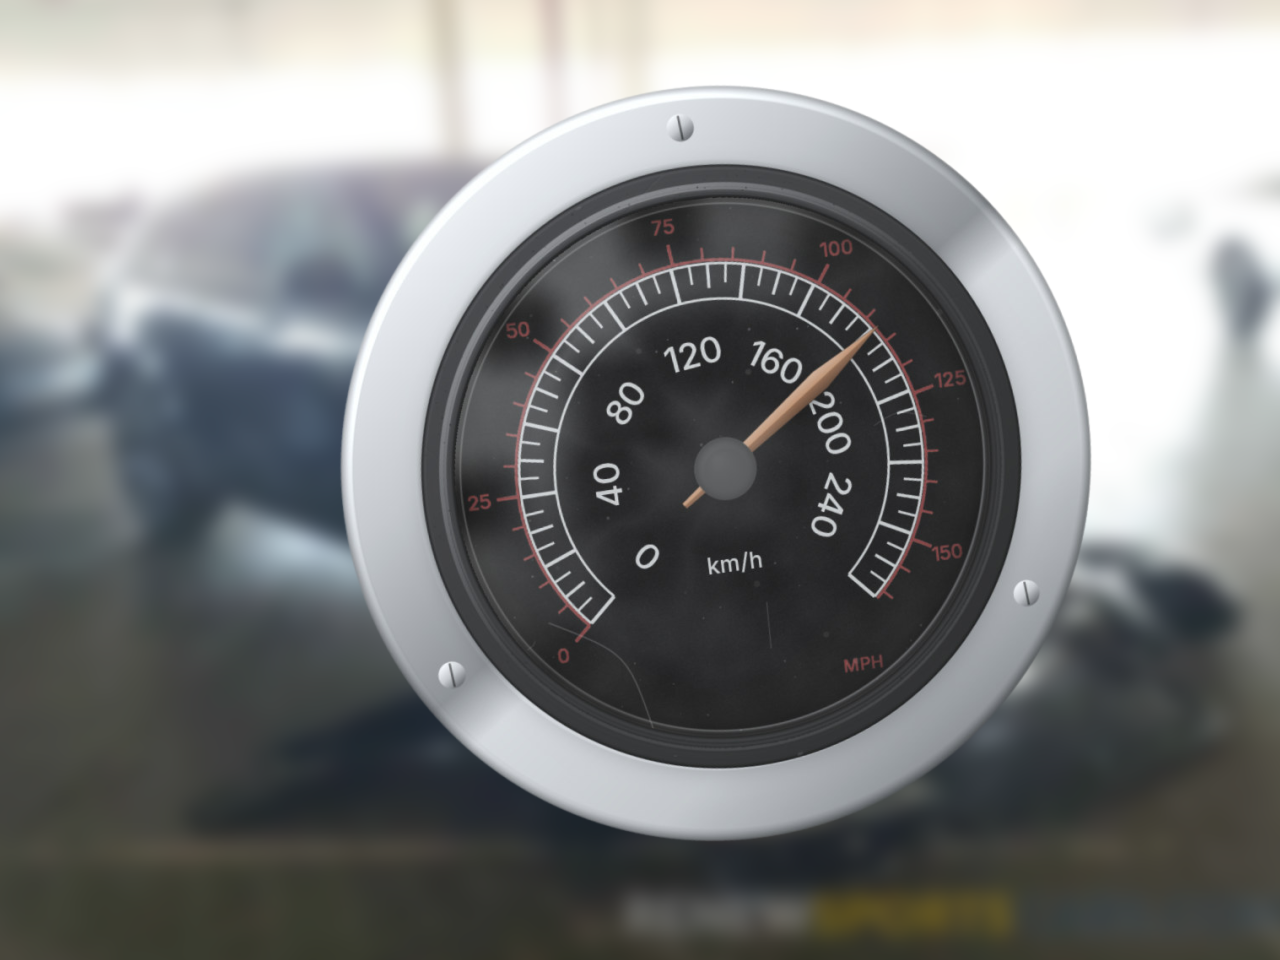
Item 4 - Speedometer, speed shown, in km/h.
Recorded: 180 km/h
